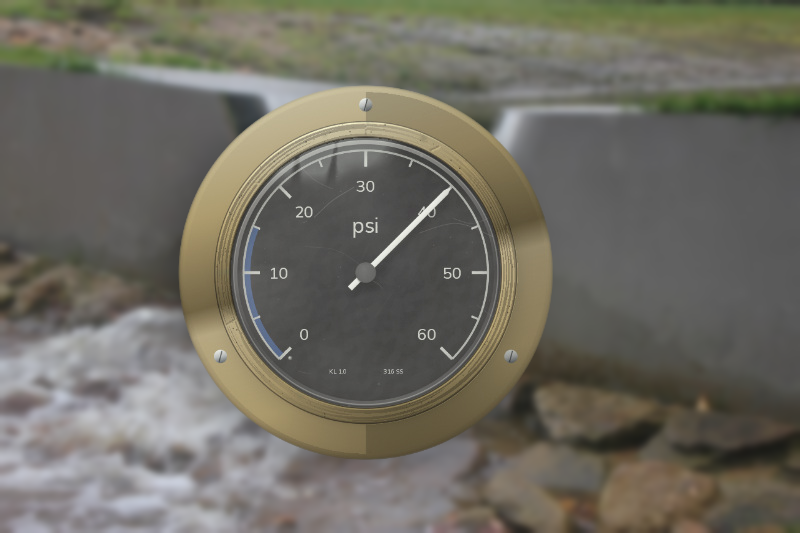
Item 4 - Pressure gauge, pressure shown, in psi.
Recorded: 40 psi
